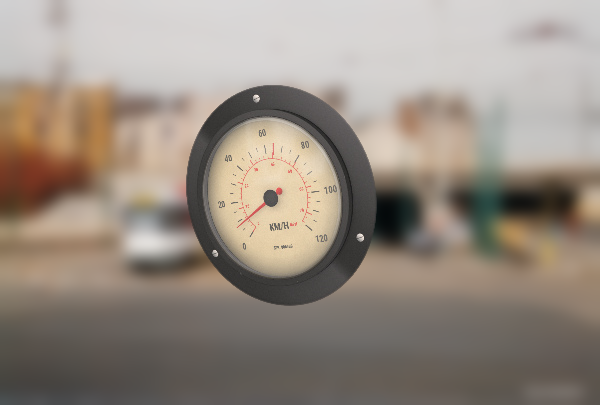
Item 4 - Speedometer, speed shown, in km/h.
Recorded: 7.5 km/h
